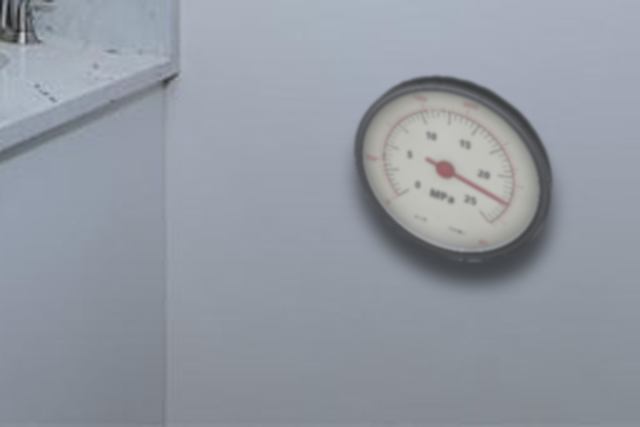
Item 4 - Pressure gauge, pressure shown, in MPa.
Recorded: 22.5 MPa
